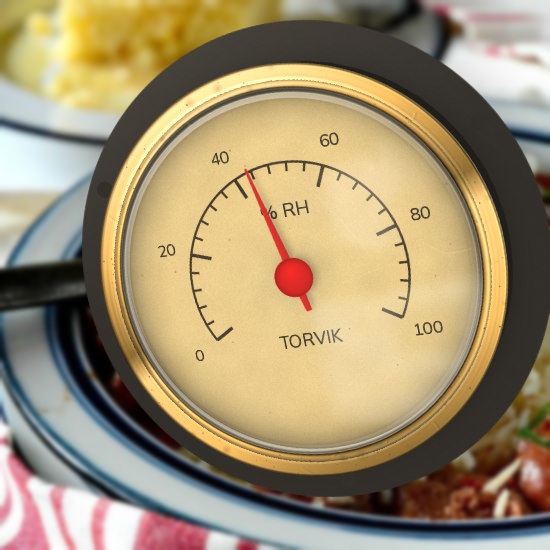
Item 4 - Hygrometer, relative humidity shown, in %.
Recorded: 44 %
